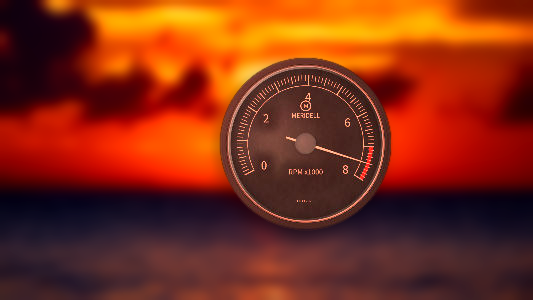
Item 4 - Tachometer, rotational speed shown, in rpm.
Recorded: 7500 rpm
